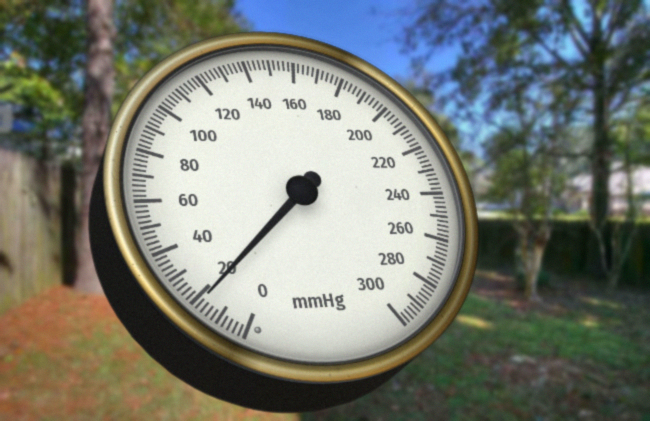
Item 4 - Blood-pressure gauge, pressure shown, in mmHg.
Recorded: 18 mmHg
